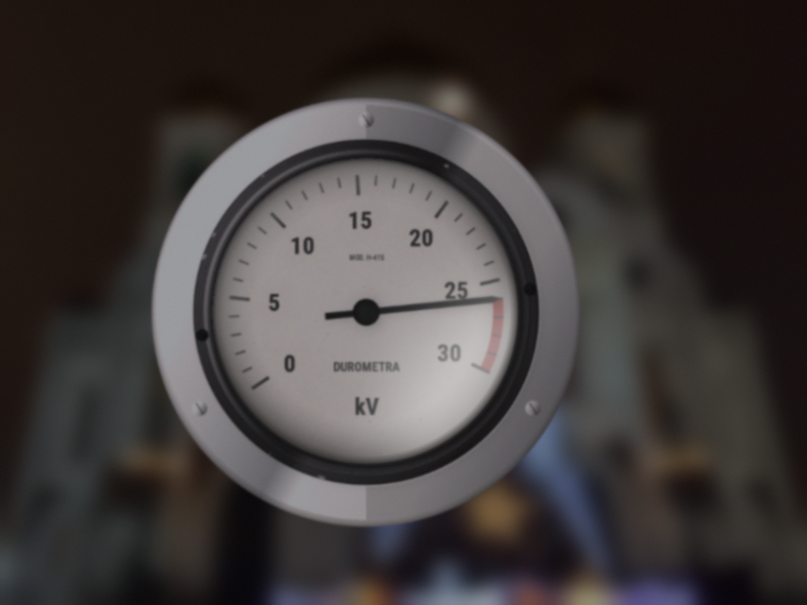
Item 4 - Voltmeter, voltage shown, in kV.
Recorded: 26 kV
